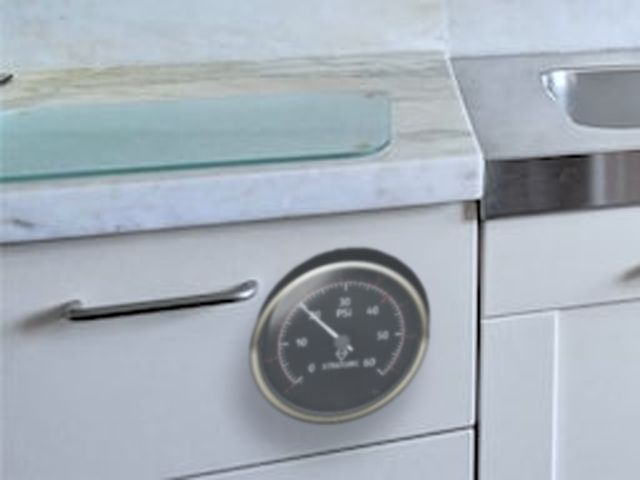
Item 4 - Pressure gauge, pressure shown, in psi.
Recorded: 20 psi
